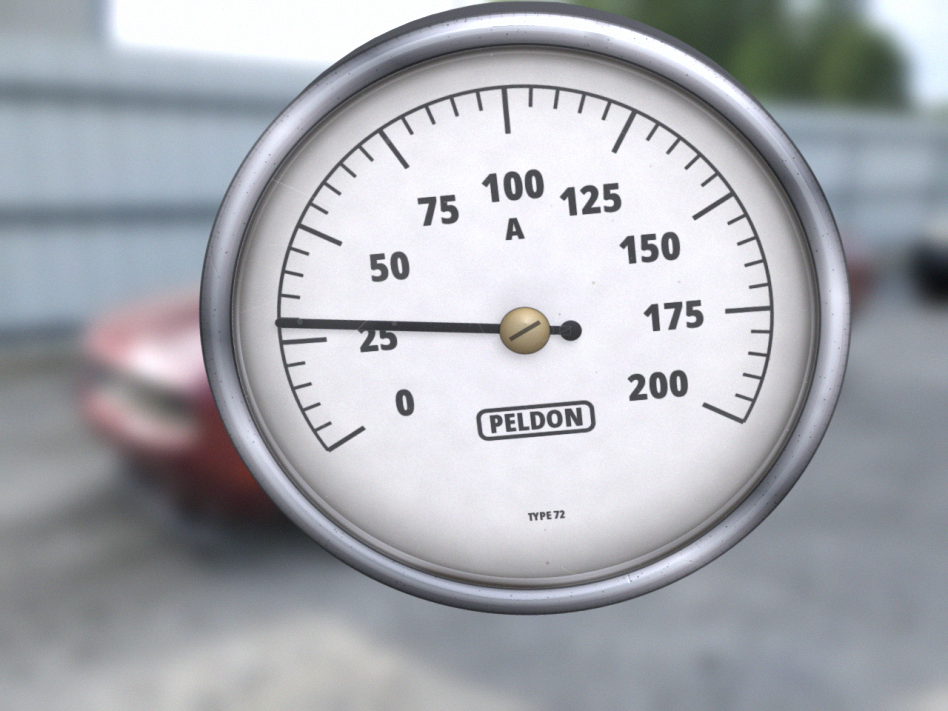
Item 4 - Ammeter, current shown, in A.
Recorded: 30 A
